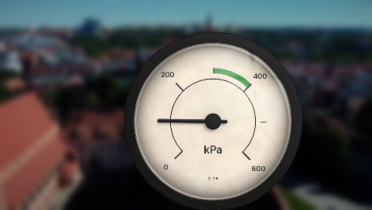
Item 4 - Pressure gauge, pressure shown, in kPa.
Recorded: 100 kPa
